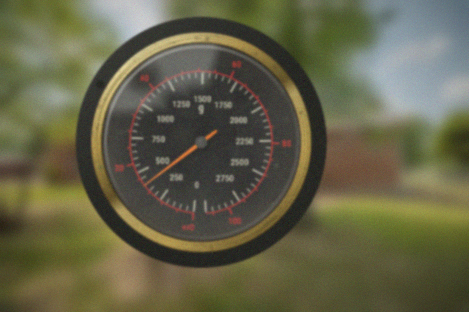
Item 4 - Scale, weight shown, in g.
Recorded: 400 g
